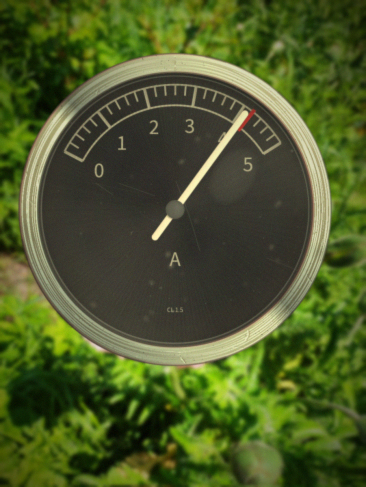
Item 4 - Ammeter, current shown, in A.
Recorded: 4.1 A
